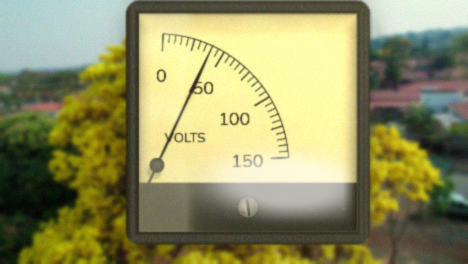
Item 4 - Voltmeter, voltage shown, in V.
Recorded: 40 V
